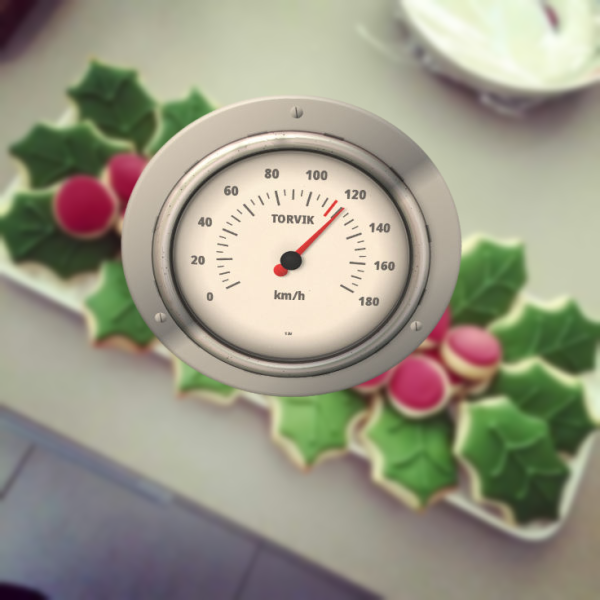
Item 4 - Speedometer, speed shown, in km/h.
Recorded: 120 km/h
